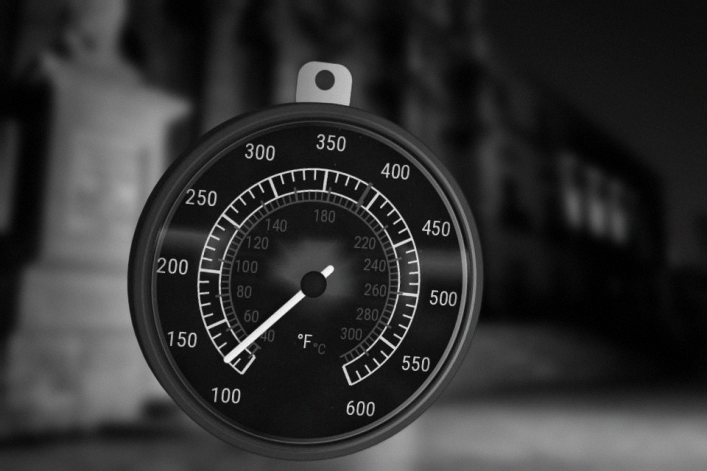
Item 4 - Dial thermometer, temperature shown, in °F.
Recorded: 120 °F
